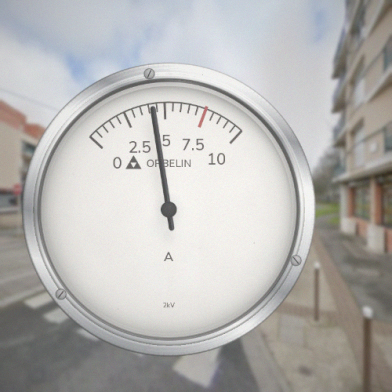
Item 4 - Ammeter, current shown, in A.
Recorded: 4.25 A
